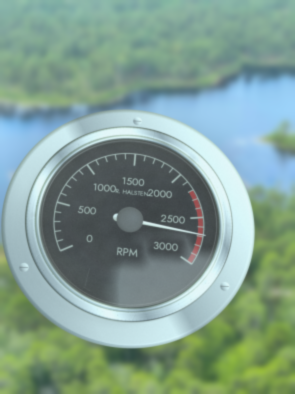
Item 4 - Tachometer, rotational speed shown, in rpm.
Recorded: 2700 rpm
